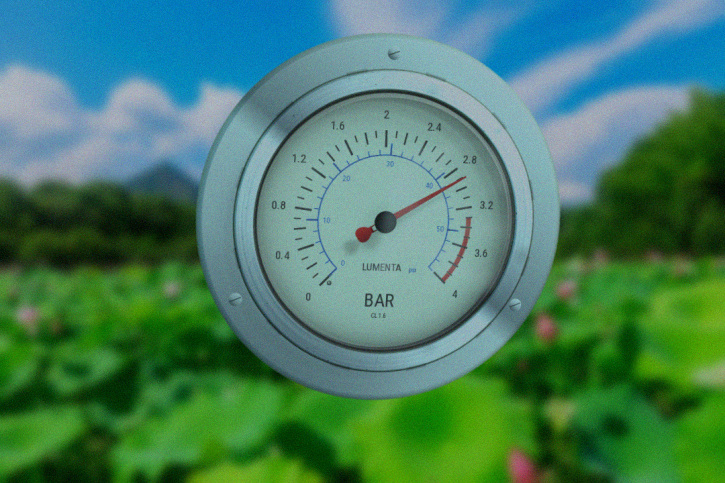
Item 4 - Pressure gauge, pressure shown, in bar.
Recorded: 2.9 bar
